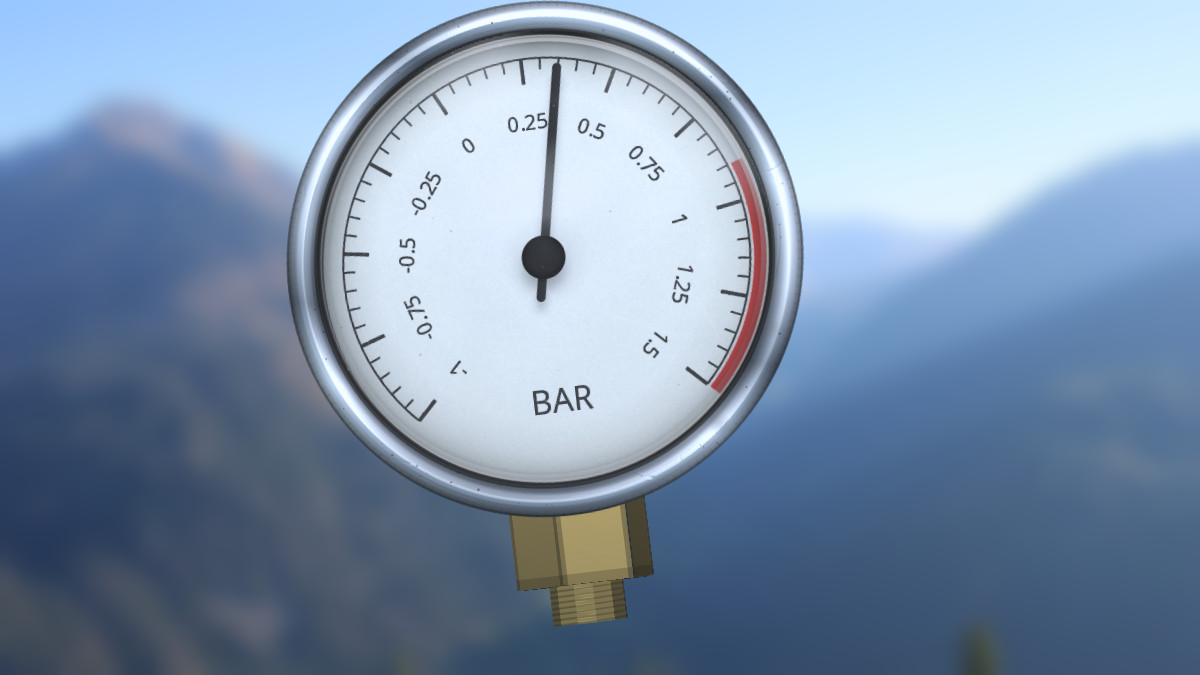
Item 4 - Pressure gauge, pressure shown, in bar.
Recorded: 0.35 bar
